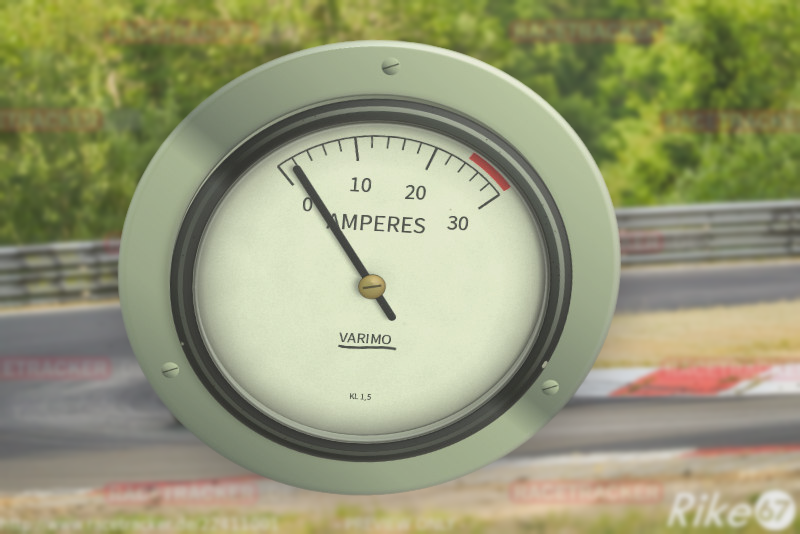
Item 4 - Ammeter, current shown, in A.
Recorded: 2 A
